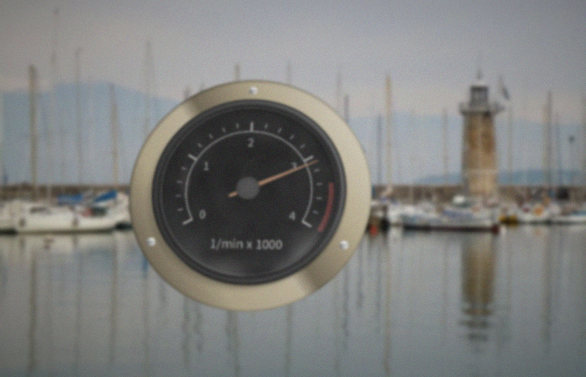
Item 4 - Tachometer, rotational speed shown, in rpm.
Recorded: 3100 rpm
